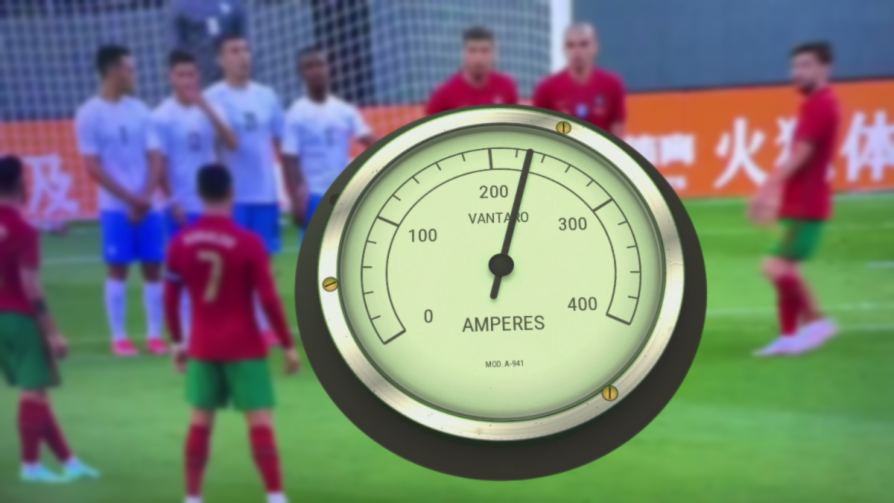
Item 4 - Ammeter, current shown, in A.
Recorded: 230 A
